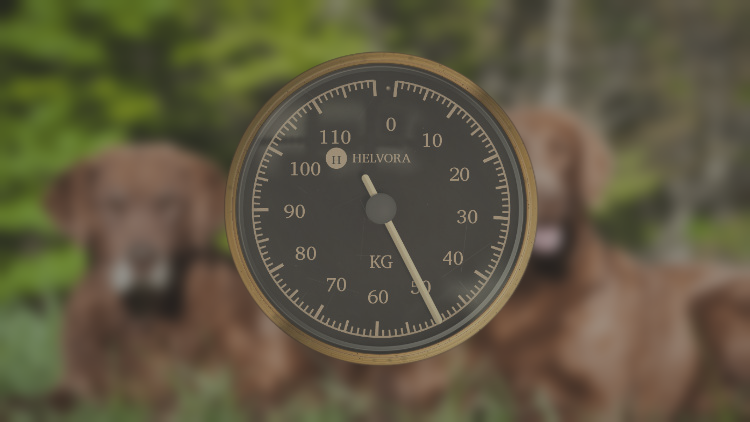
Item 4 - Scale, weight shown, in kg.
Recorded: 50 kg
